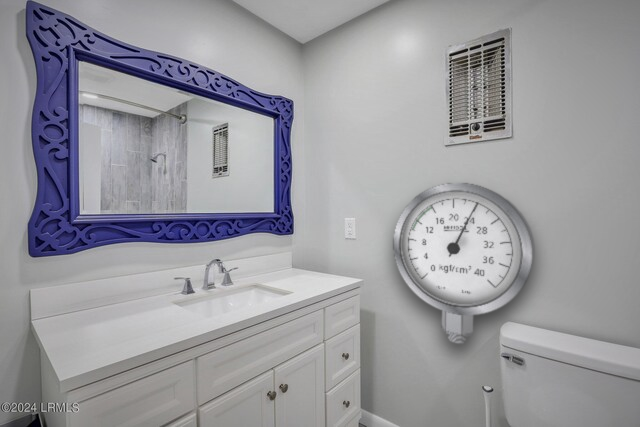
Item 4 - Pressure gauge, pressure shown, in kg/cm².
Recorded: 24 kg/cm²
